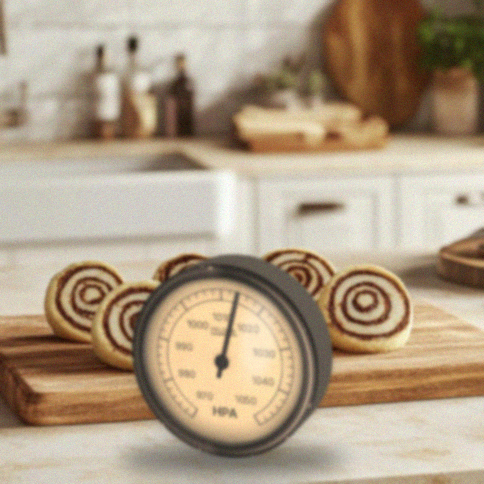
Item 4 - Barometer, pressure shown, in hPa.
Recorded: 1014 hPa
